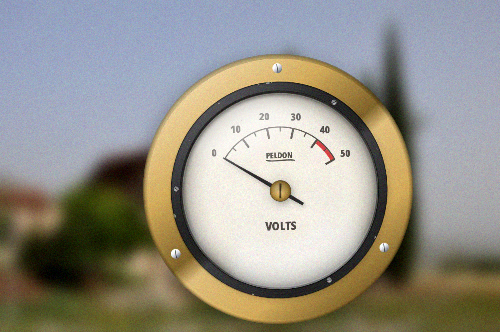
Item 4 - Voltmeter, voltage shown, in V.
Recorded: 0 V
